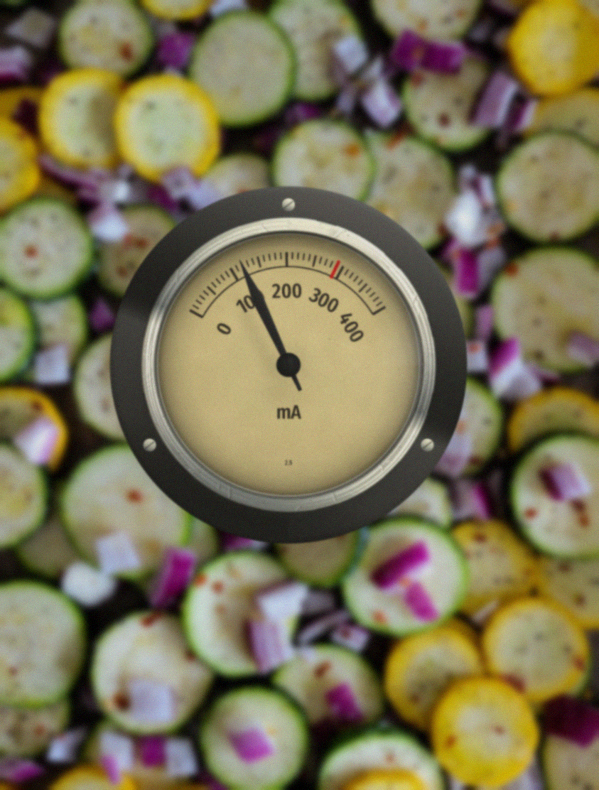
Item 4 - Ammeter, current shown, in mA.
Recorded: 120 mA
